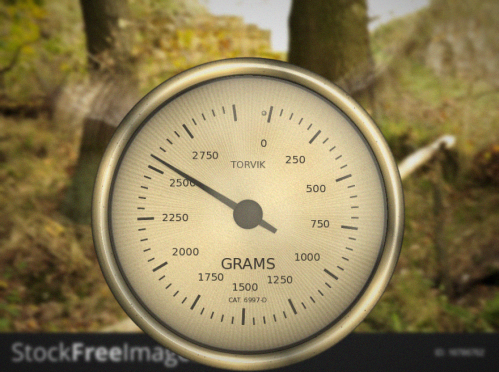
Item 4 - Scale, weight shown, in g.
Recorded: 2550 g
